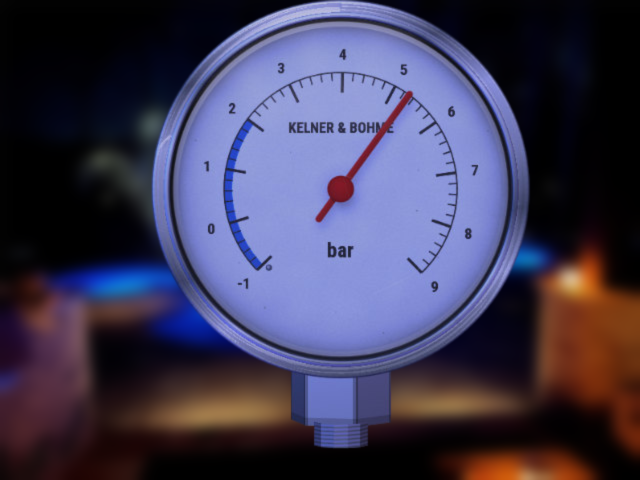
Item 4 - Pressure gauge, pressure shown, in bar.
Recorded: 5.3 bar
